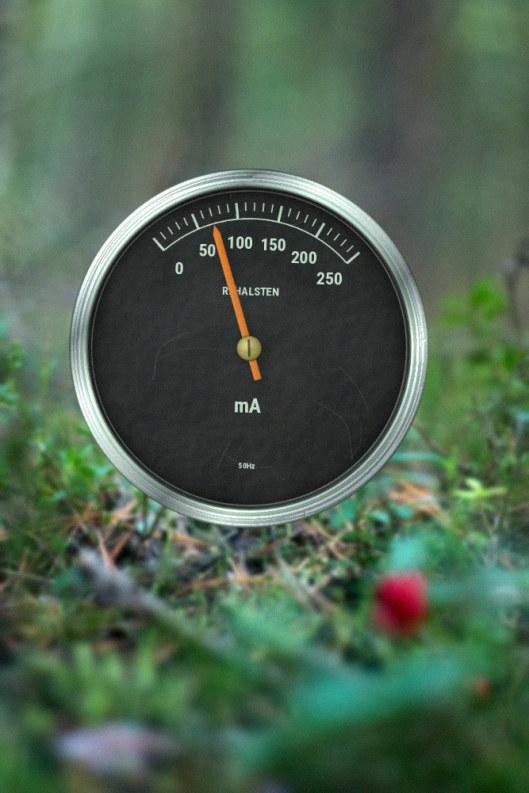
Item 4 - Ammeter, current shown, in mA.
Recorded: 70 mA
